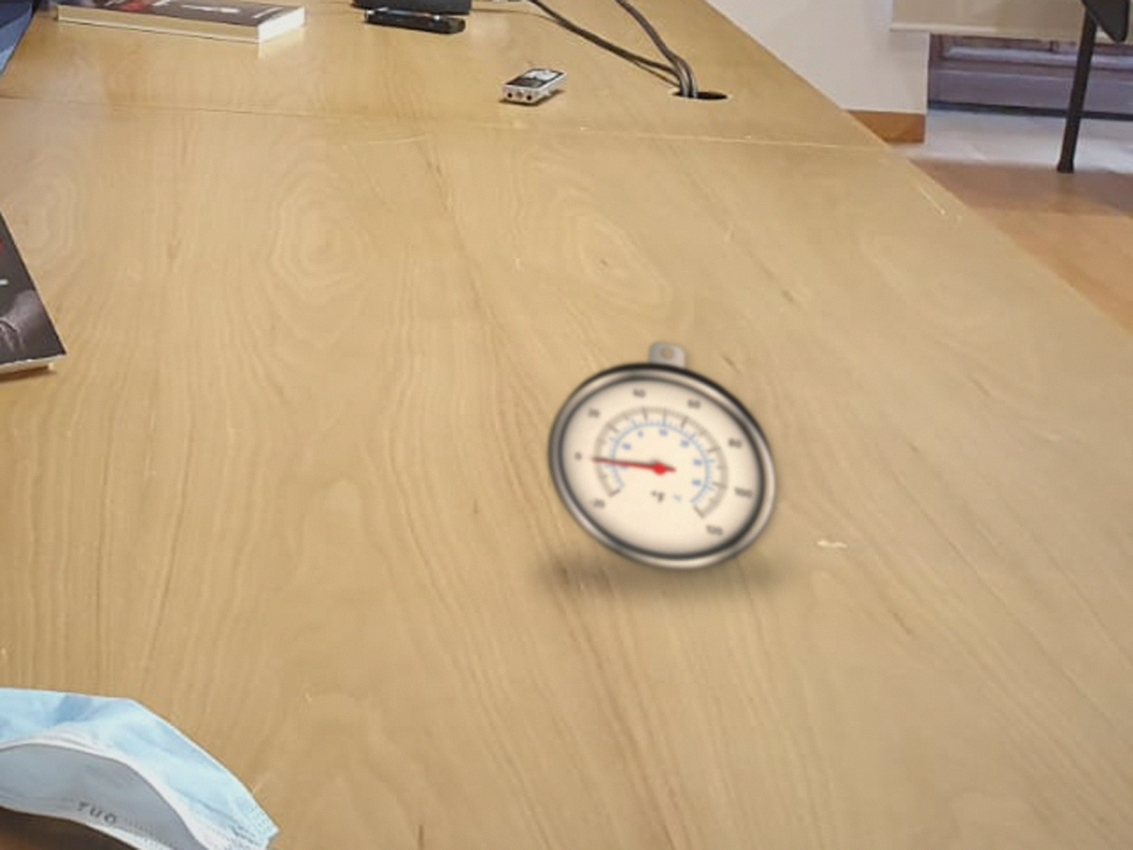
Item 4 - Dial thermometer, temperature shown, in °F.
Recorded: 0 °F
